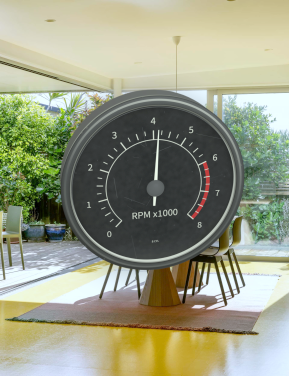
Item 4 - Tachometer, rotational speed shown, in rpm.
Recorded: 4125 rpm
